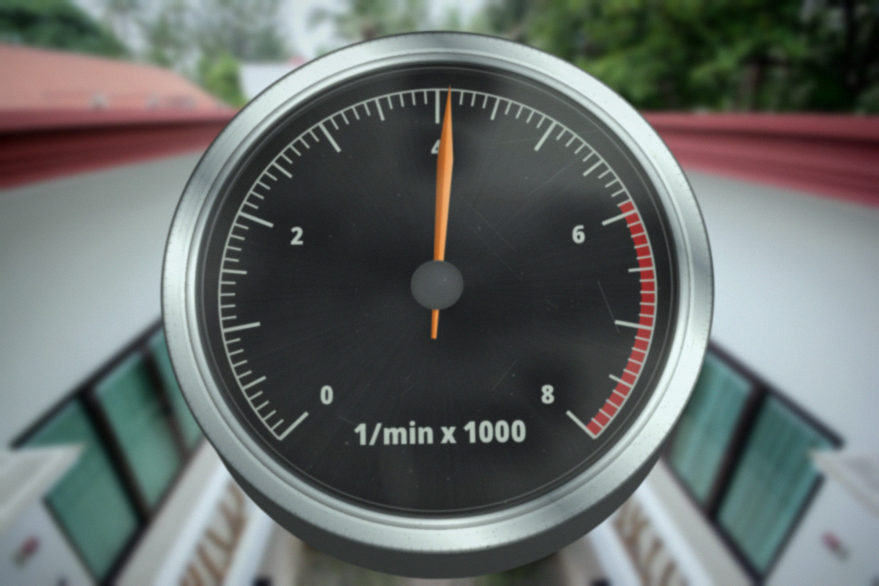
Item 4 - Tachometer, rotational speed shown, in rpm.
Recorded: 4100 rpm
